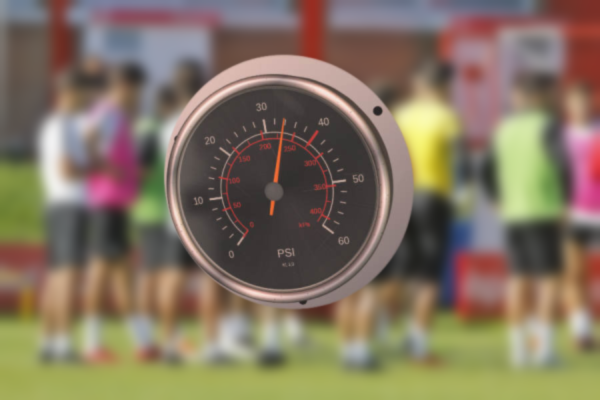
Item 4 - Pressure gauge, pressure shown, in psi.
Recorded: 34 psi
